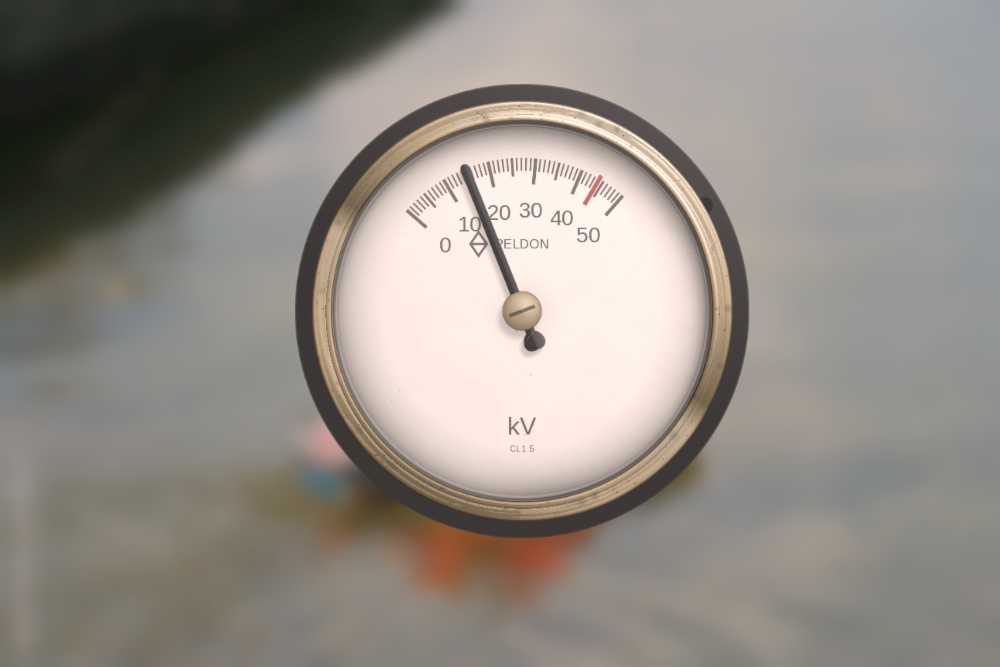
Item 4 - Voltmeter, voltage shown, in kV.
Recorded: 15 kV
